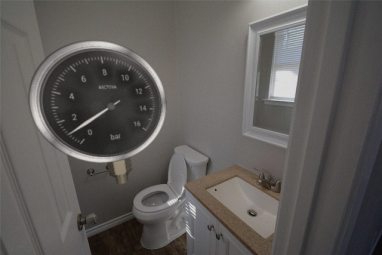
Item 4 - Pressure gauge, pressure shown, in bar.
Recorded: 1 bar
